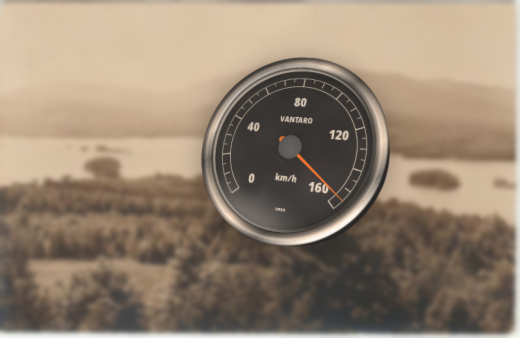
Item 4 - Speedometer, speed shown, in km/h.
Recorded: 155 km/h
